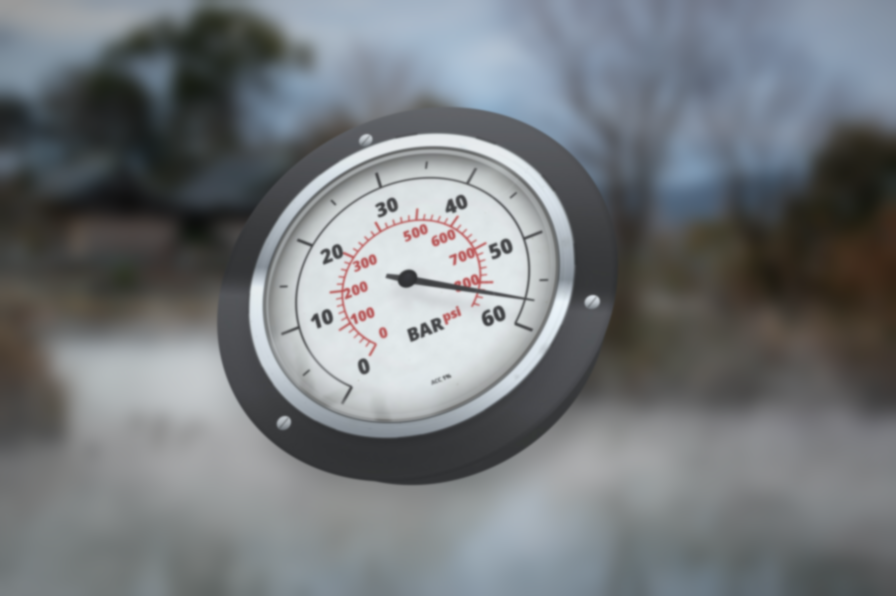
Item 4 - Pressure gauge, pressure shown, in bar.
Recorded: 57.5 bar
